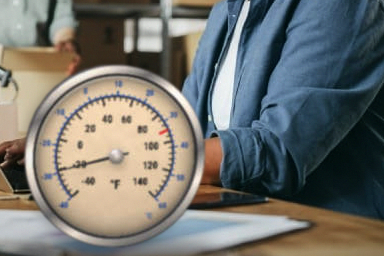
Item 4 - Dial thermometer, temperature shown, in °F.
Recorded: -20 °F
